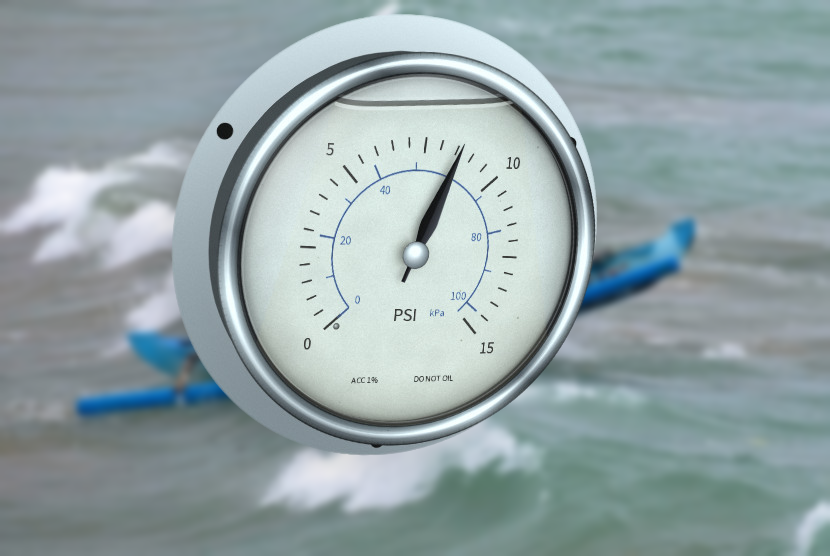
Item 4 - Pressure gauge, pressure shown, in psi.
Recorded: 8.5 psi
